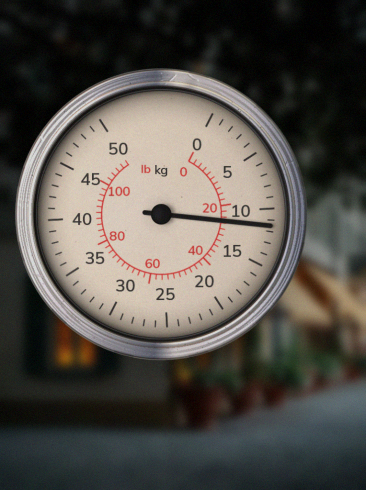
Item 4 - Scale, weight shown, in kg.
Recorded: 11.5 kg
